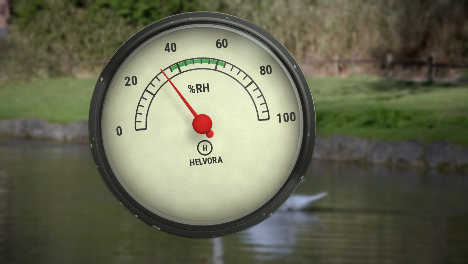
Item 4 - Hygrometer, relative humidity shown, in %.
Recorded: 32 %
